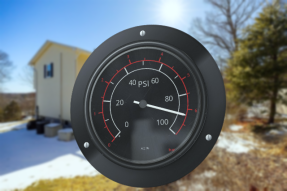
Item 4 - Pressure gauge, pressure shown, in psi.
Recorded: 90 psi
